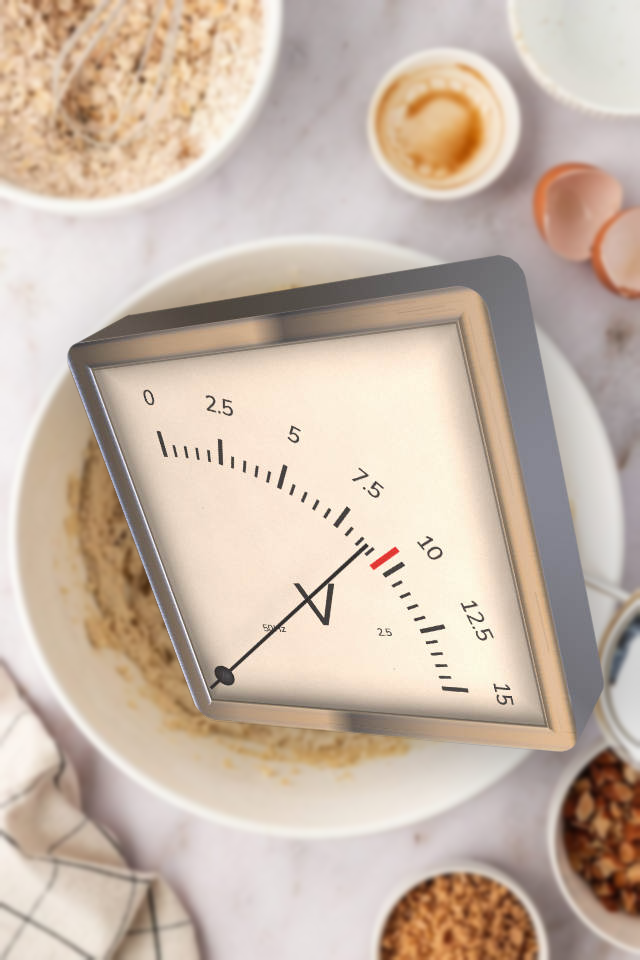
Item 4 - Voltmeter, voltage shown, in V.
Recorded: 8.75 V
